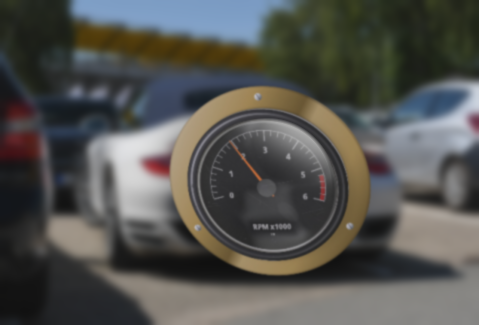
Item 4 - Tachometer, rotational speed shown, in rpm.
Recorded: 2000 rpm
